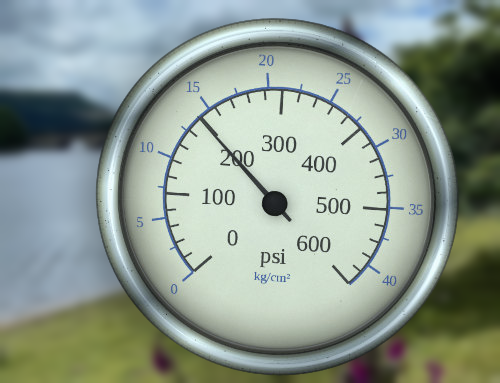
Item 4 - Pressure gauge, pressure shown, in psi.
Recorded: 200 psi
